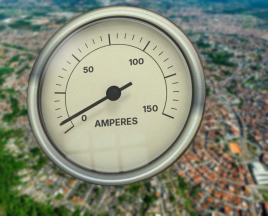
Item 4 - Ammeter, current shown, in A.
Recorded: 5 A
